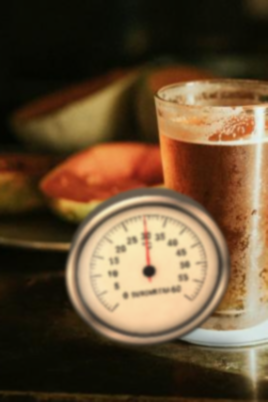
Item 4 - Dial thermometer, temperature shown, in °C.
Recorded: 30 °C
